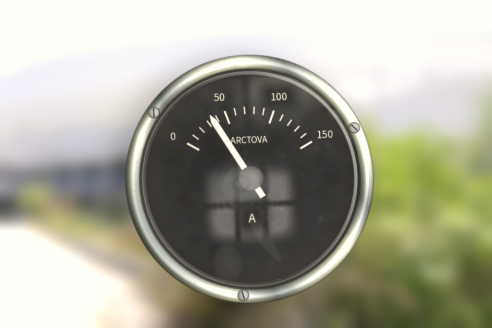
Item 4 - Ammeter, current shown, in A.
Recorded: 35 A
